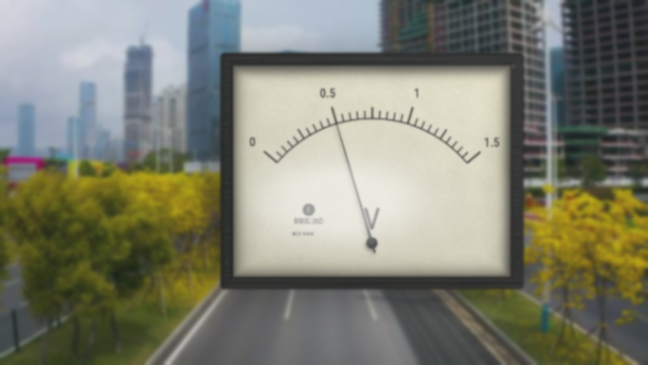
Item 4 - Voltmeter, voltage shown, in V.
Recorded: 0.5 V
